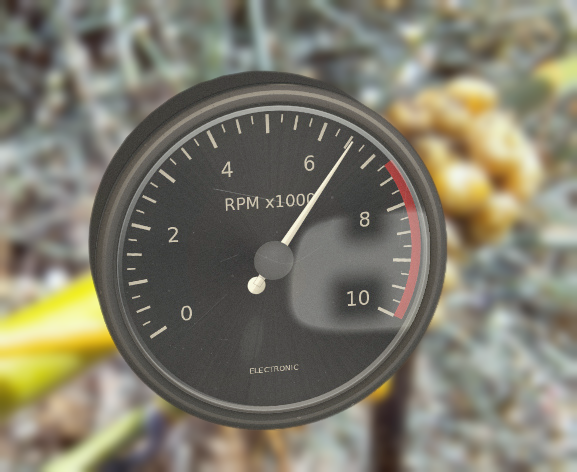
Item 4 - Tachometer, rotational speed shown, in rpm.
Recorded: 6500 rpm
